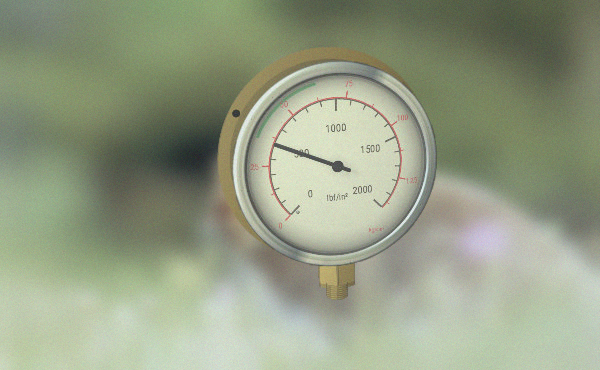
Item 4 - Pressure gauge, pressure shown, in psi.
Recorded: 500 psi
